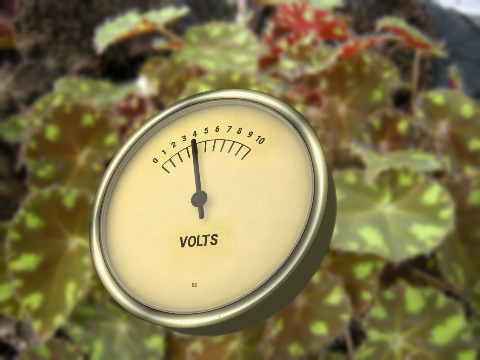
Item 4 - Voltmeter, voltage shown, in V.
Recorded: 4 V
